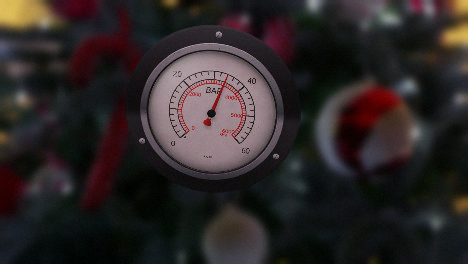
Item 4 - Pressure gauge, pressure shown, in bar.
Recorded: 34 bar
